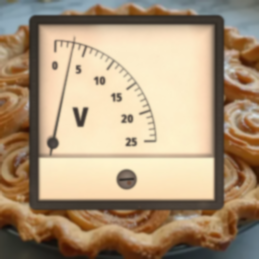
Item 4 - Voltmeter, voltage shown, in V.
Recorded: 3 V
